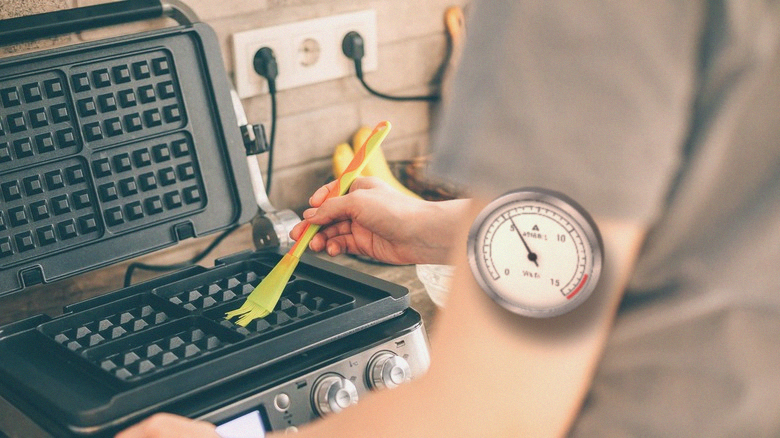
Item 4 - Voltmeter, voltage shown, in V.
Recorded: 5.5 V
